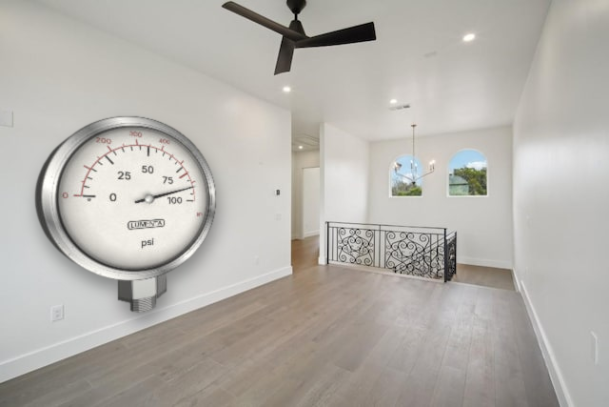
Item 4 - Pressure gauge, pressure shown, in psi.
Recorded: 90 psi
